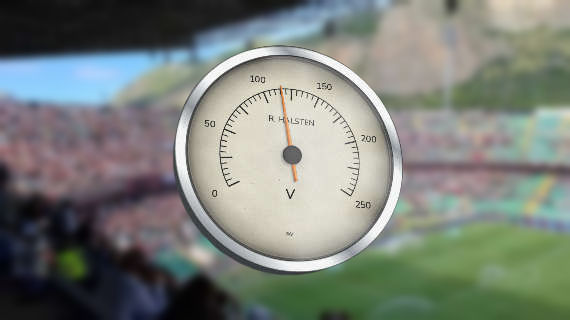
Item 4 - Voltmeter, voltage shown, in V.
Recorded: 115 V
